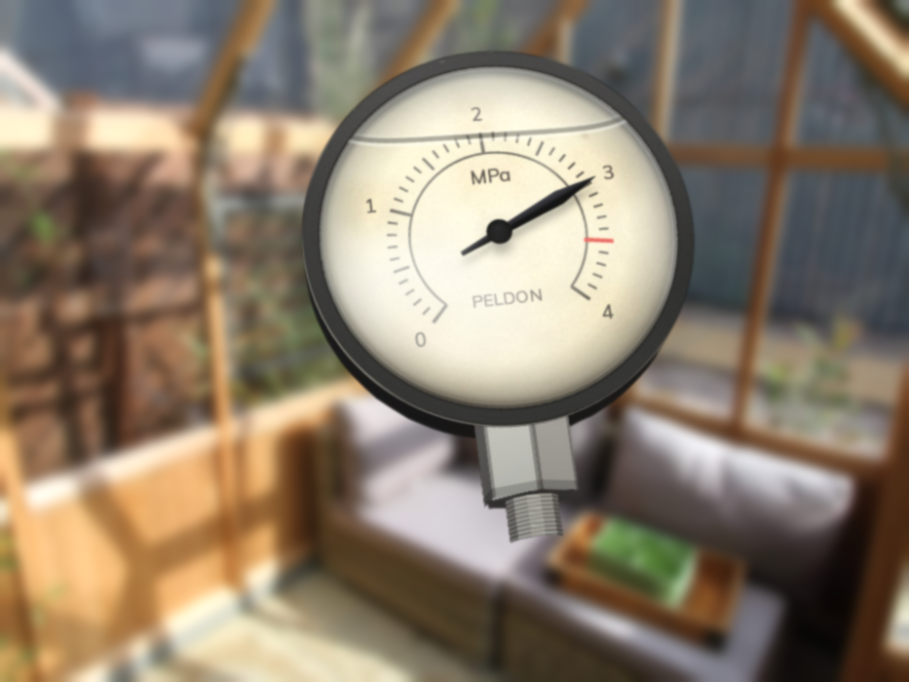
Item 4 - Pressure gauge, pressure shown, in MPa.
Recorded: 3 MPa
